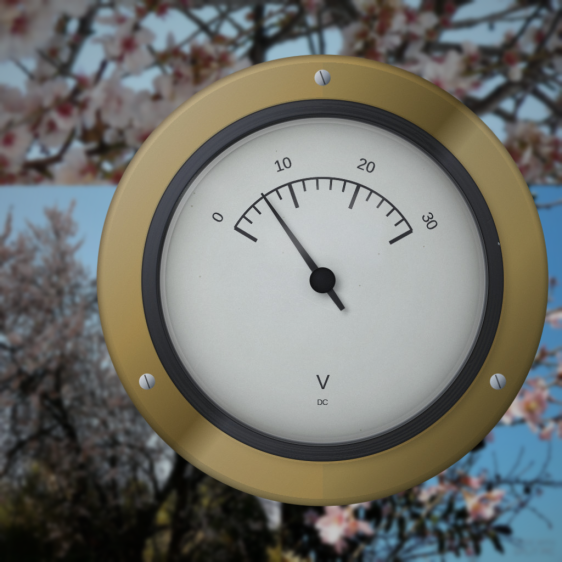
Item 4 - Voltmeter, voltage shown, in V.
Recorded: 6 V
